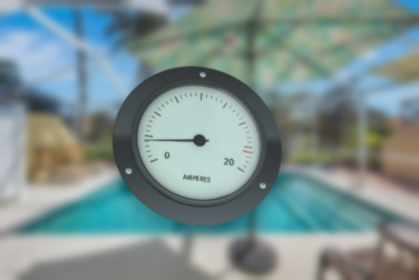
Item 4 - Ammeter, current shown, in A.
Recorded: 2 A
